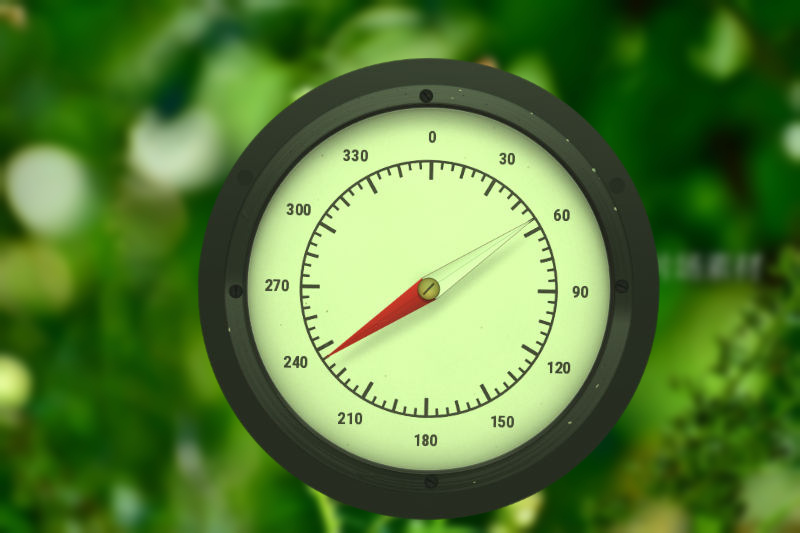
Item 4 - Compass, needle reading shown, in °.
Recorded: 235 °
